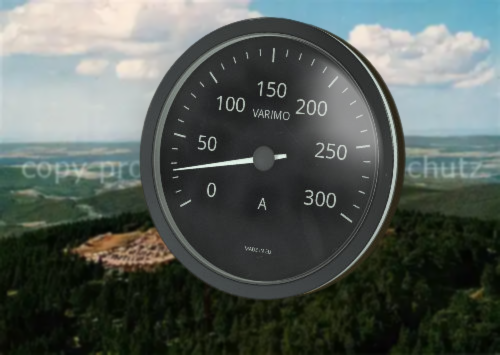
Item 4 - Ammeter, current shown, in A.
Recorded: 25 A
